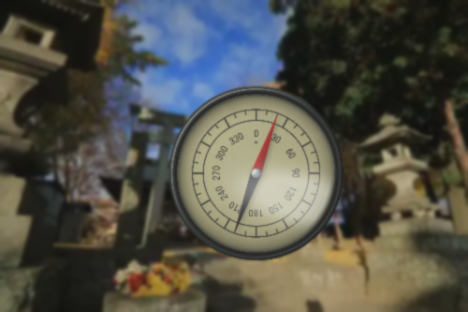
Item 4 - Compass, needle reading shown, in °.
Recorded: 20 °
